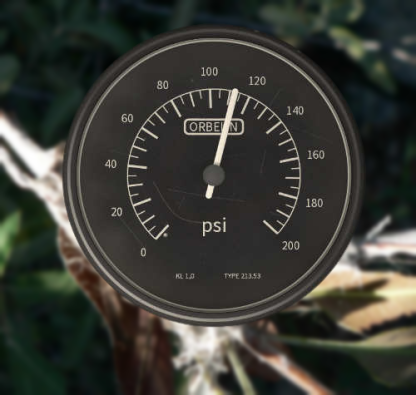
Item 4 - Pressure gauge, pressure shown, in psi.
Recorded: 112.5 psi
